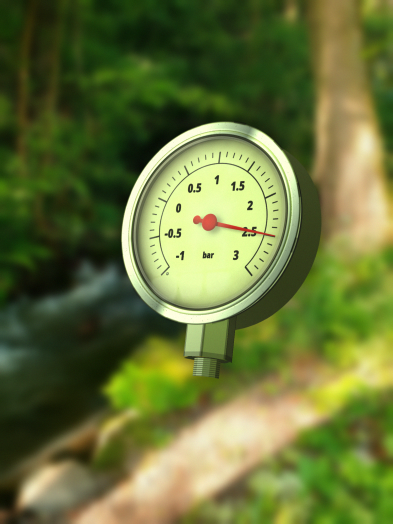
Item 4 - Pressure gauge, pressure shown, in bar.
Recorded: 2.5 bar
